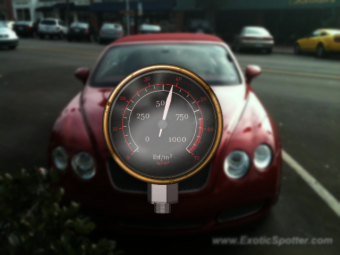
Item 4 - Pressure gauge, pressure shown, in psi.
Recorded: 550 psi
